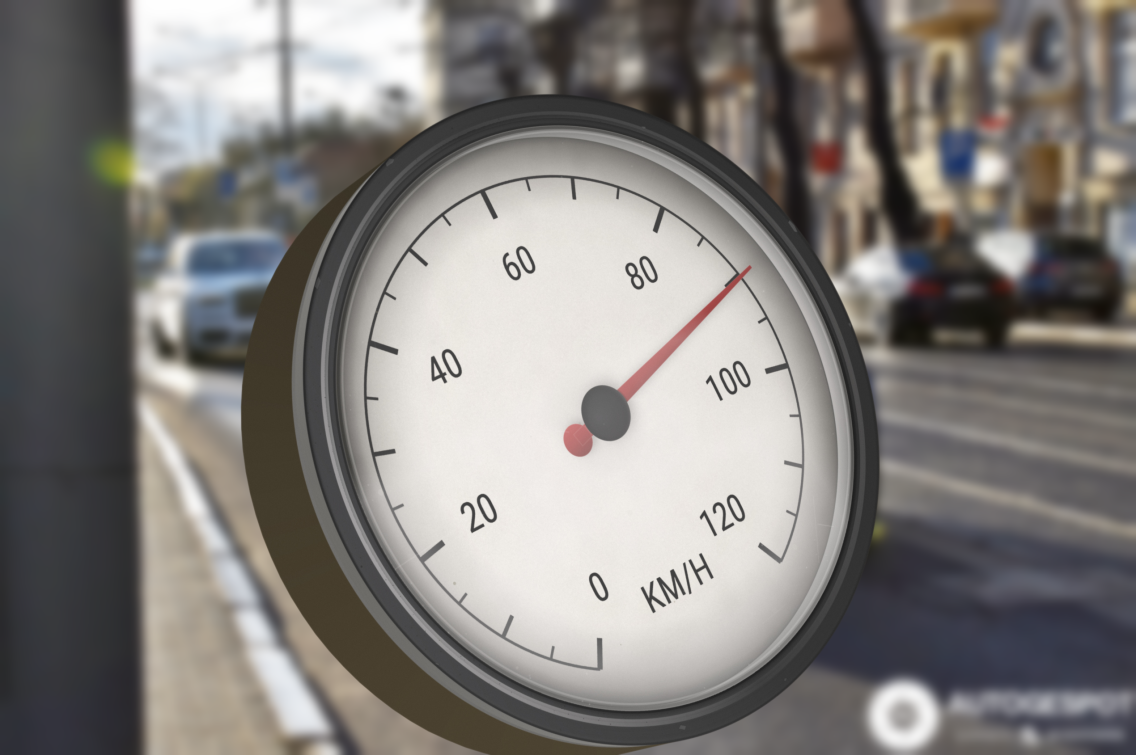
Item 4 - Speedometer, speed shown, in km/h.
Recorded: 90 km/h
